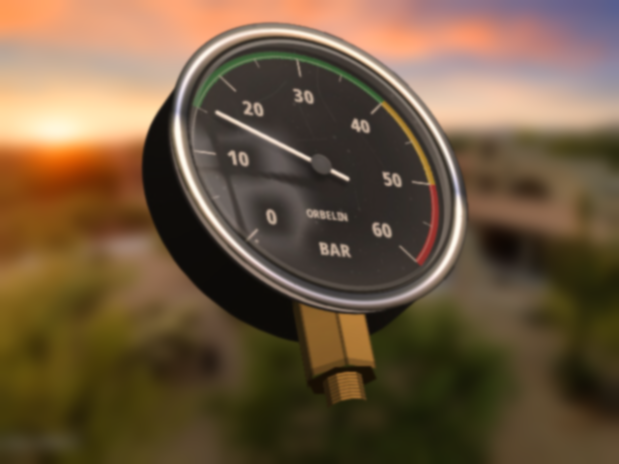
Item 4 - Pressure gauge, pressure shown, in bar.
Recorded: 15 bar
